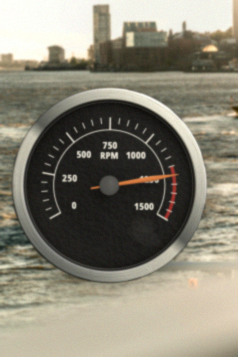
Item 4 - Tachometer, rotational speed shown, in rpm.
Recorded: 1250 rpm
